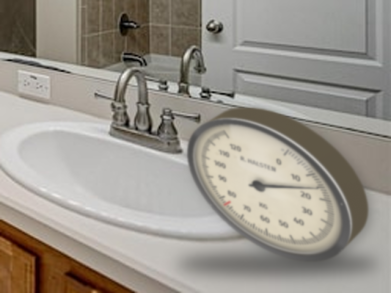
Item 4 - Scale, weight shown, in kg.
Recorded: 15 kg
